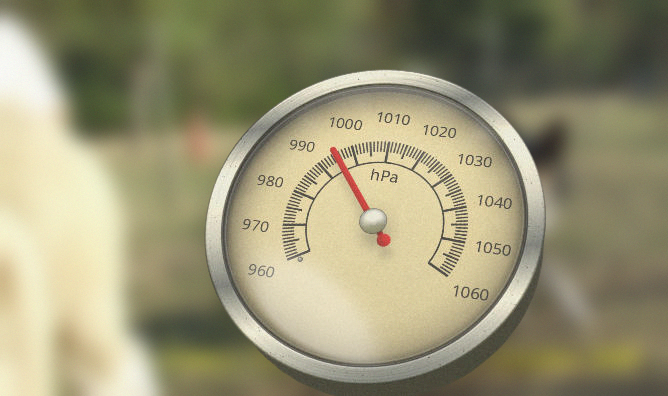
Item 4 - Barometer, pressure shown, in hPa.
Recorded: 995 hPa
